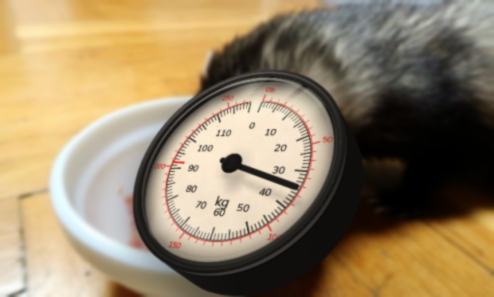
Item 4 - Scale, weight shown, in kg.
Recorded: 35 kg
